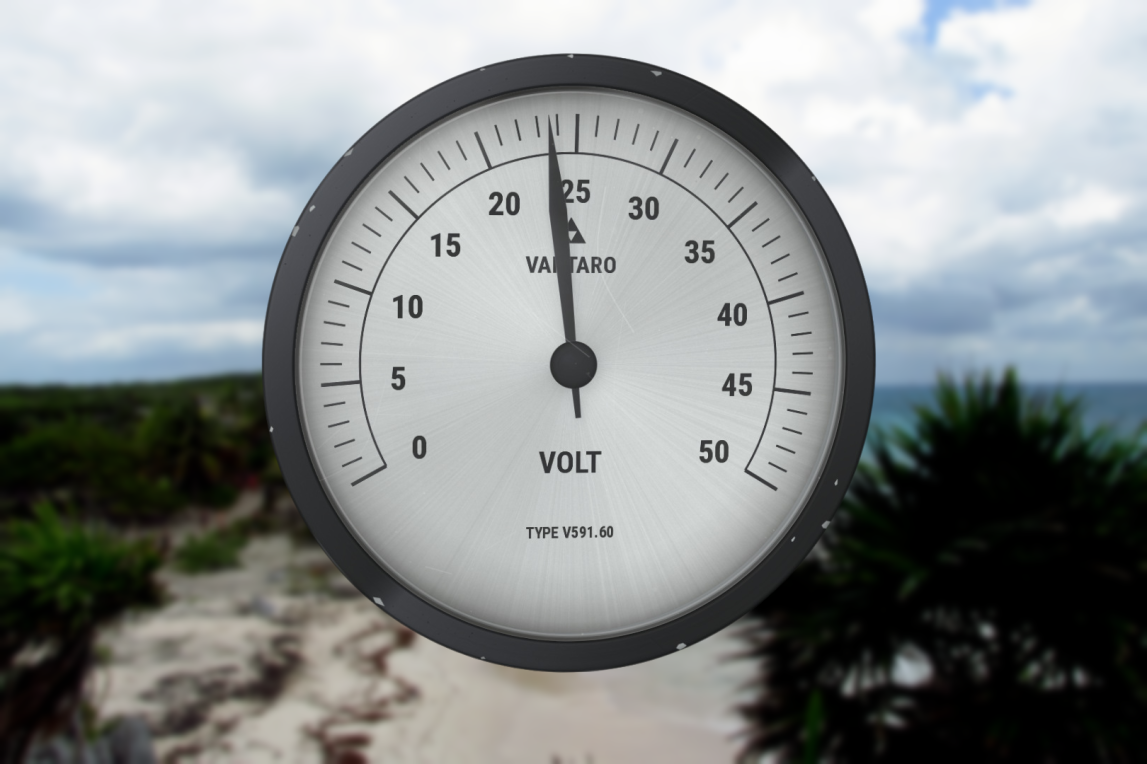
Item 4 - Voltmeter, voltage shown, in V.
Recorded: 23.5 V
